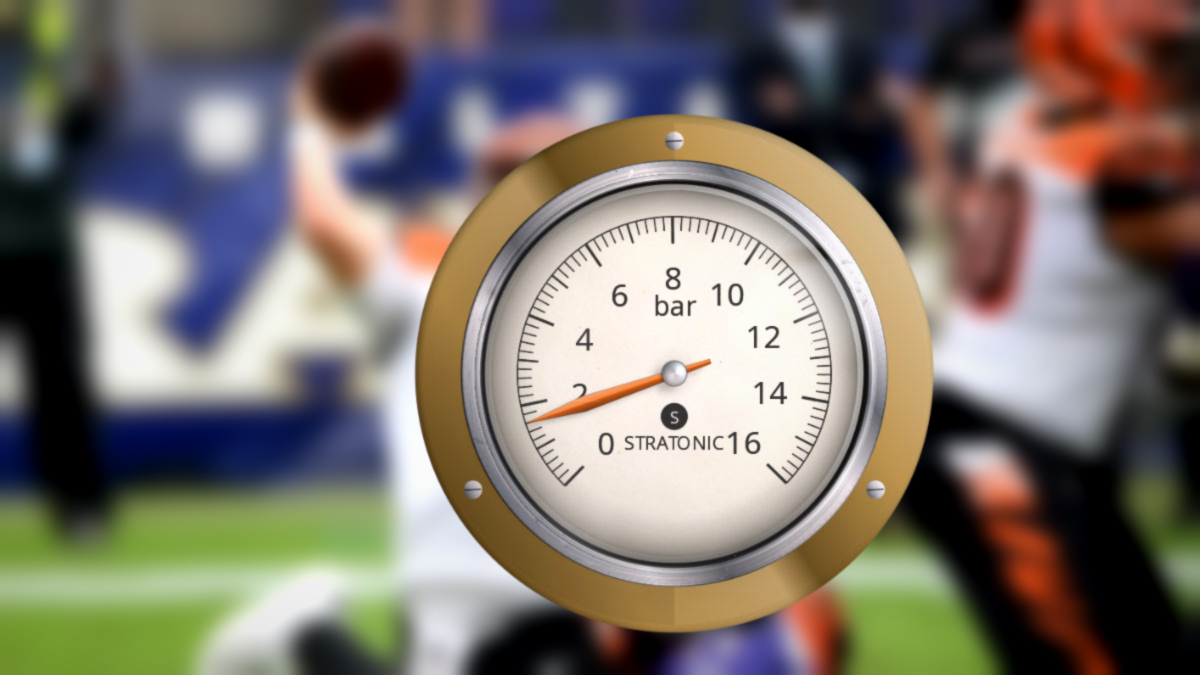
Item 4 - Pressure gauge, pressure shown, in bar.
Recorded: 1.6 bar
